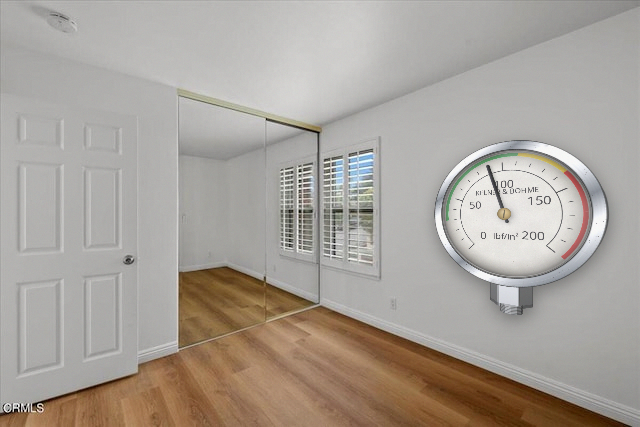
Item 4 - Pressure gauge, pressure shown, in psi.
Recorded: 90 psi
